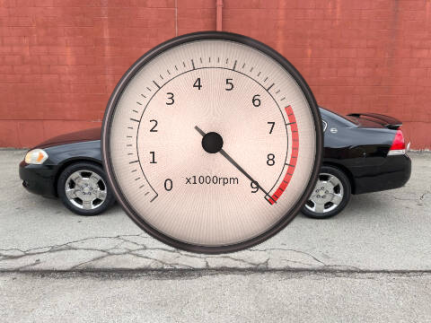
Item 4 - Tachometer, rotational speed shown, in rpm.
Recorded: 8900 rpm
